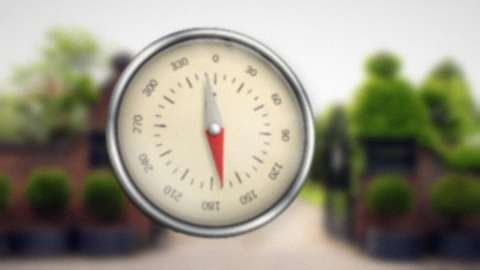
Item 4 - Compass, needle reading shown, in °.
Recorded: 170 °
